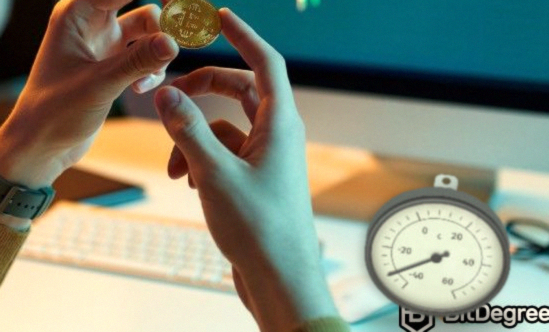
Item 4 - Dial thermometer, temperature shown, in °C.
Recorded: -32 °C
